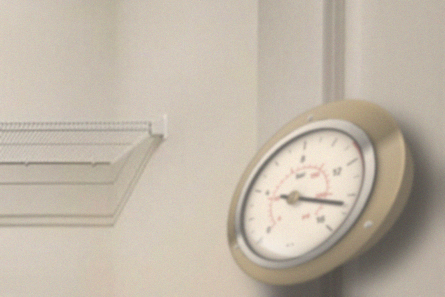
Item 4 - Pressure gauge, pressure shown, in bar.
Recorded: 14.5 bar
